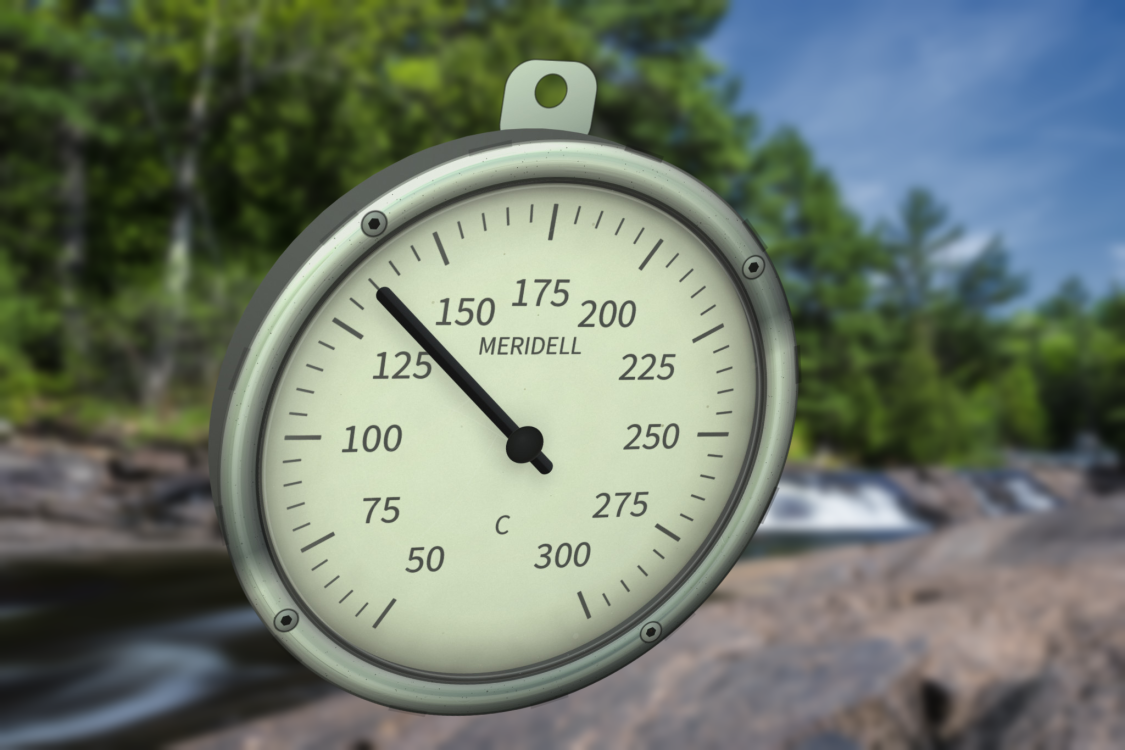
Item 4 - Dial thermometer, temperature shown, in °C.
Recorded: 135 °C
